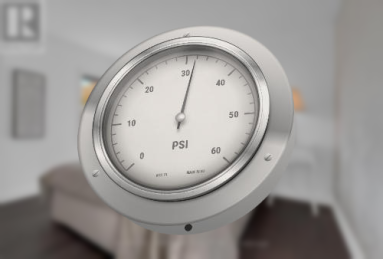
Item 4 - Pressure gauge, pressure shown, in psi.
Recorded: 32 psi
